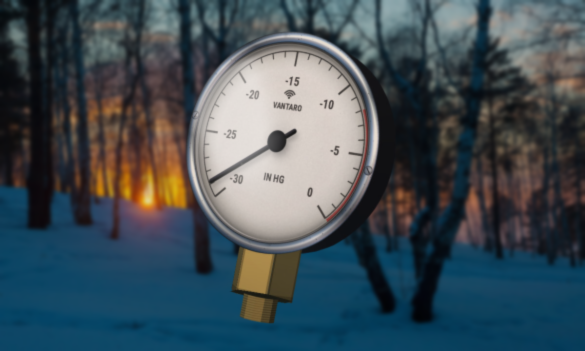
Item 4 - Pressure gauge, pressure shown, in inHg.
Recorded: -29 inHg
